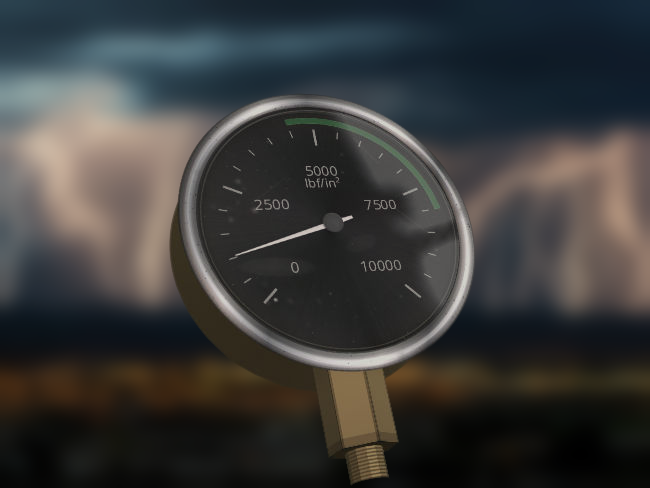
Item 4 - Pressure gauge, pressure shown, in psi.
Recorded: 1000 psi
